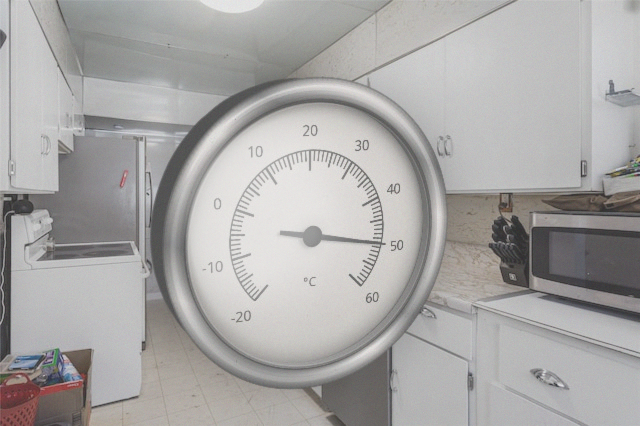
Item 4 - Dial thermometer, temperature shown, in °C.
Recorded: 50 °C
